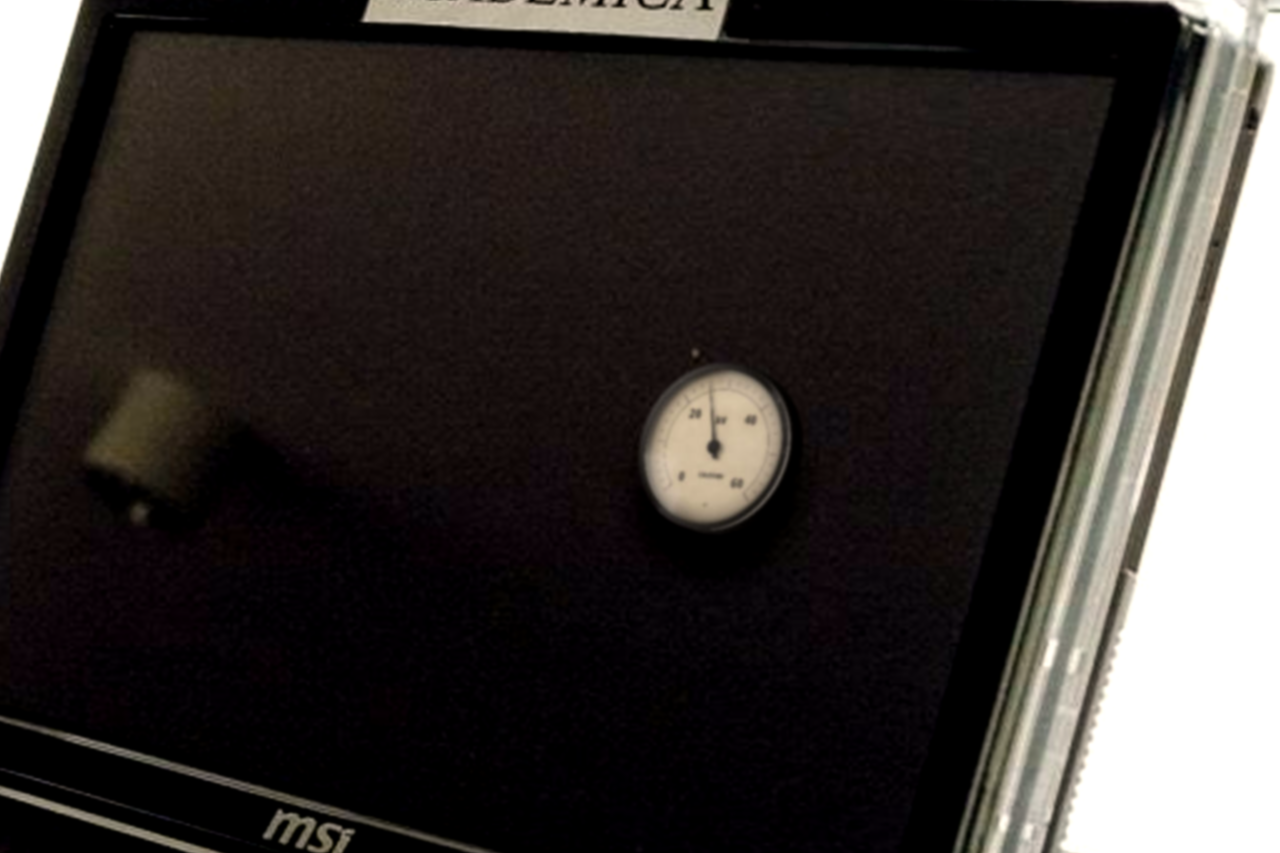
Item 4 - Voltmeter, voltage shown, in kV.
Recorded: 26 kV
